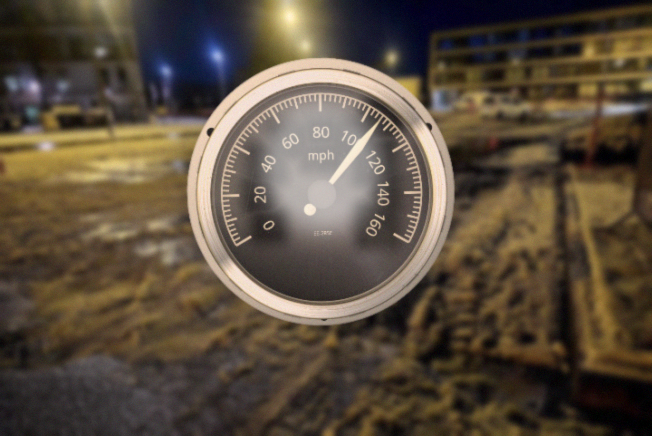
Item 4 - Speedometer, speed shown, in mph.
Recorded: 106 mph
